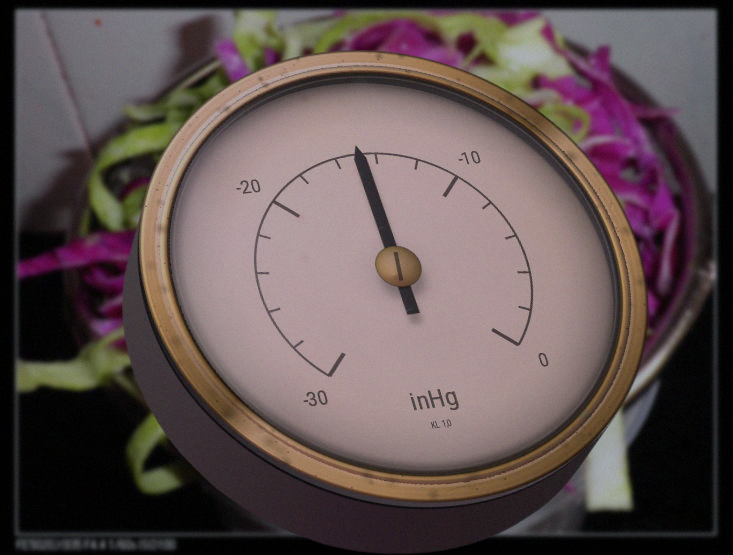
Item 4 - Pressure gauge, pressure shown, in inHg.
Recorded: -15 inHg
